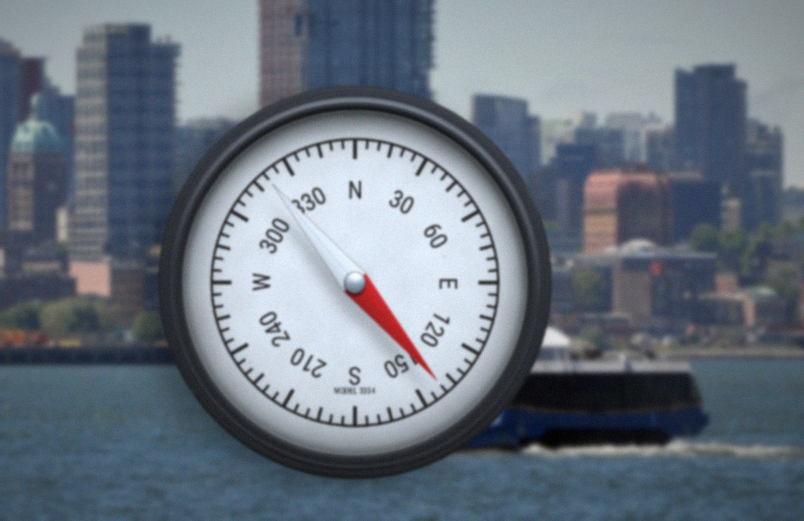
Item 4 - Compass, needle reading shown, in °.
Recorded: 140 °
